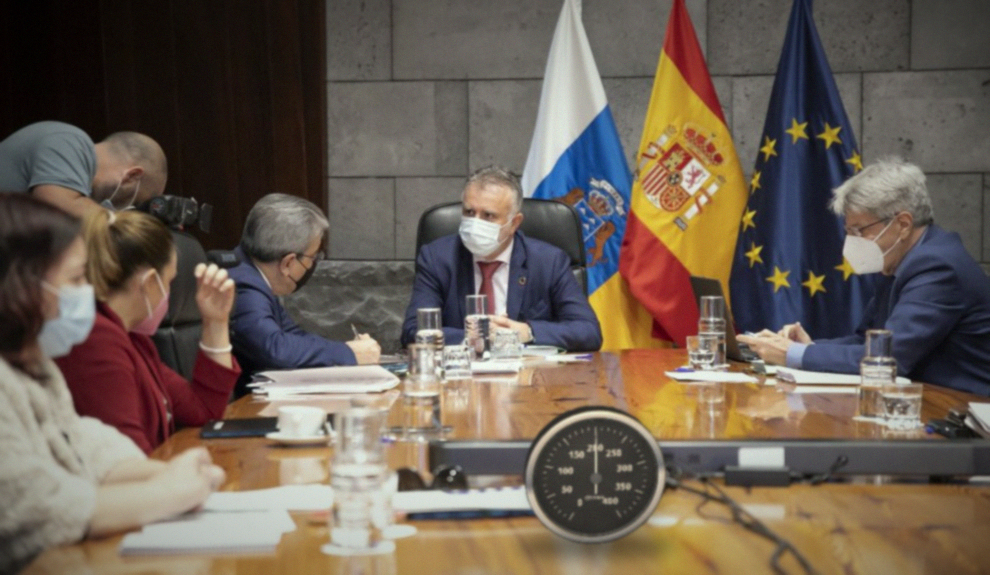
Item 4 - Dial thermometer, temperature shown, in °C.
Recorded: 200 °C
